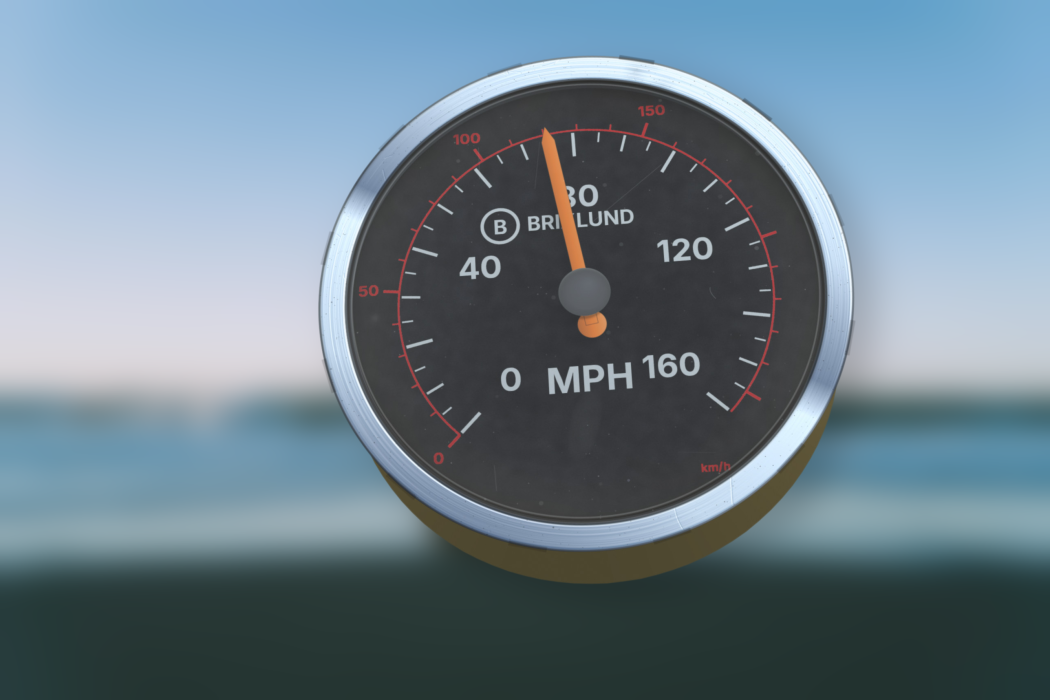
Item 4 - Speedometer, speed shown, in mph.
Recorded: 75 mph
